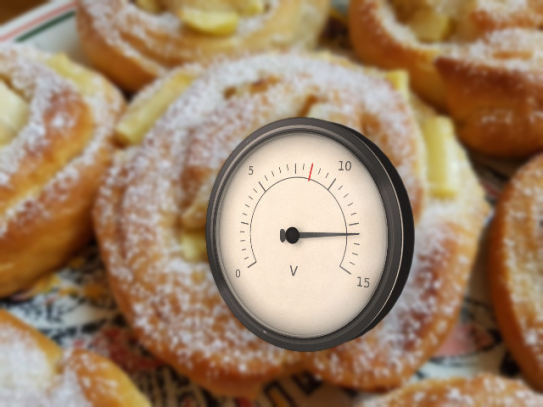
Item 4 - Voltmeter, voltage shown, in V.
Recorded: 13 V
